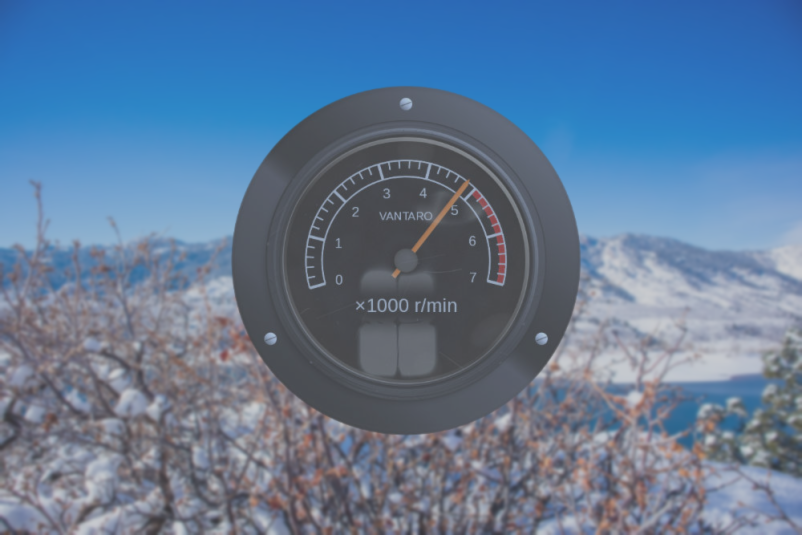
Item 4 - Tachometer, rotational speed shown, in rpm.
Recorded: 4800 rpm
